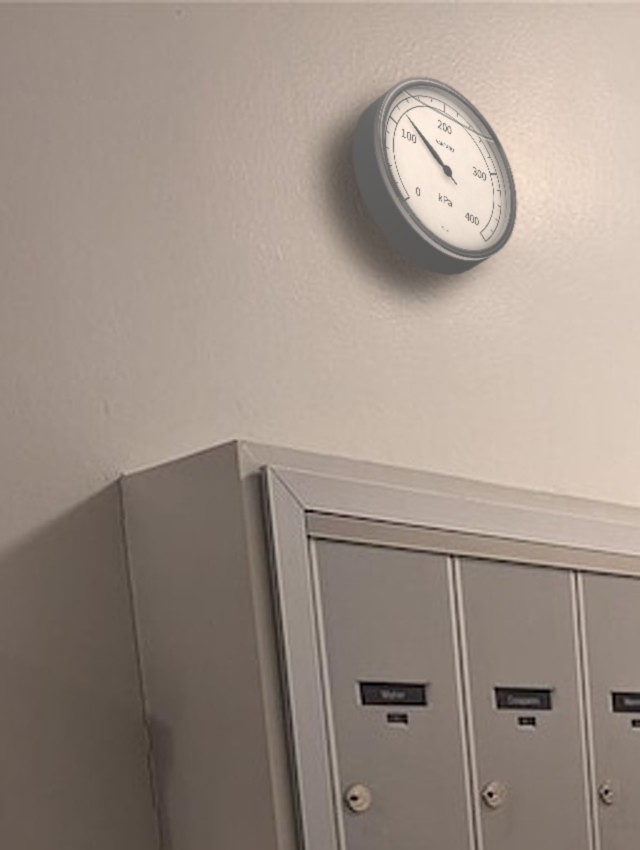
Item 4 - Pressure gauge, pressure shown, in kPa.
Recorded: 120 kPa
